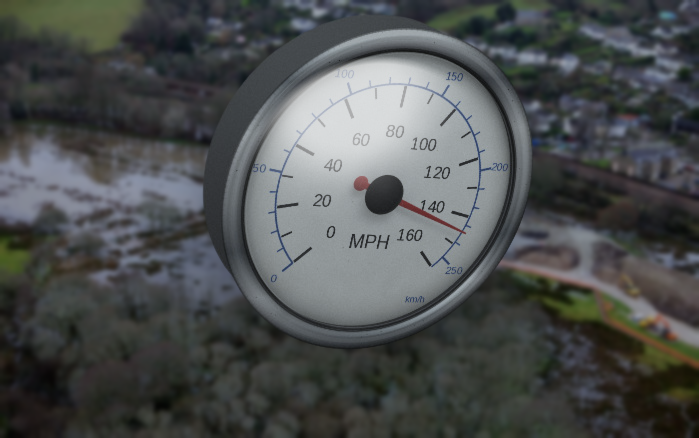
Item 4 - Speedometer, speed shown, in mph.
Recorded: 145 mph
